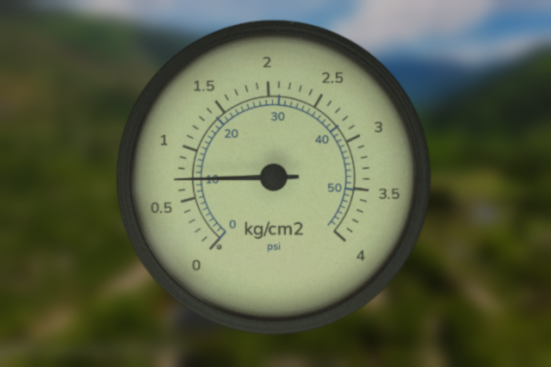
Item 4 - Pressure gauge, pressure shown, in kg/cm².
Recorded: 0.7 kg/cm²
